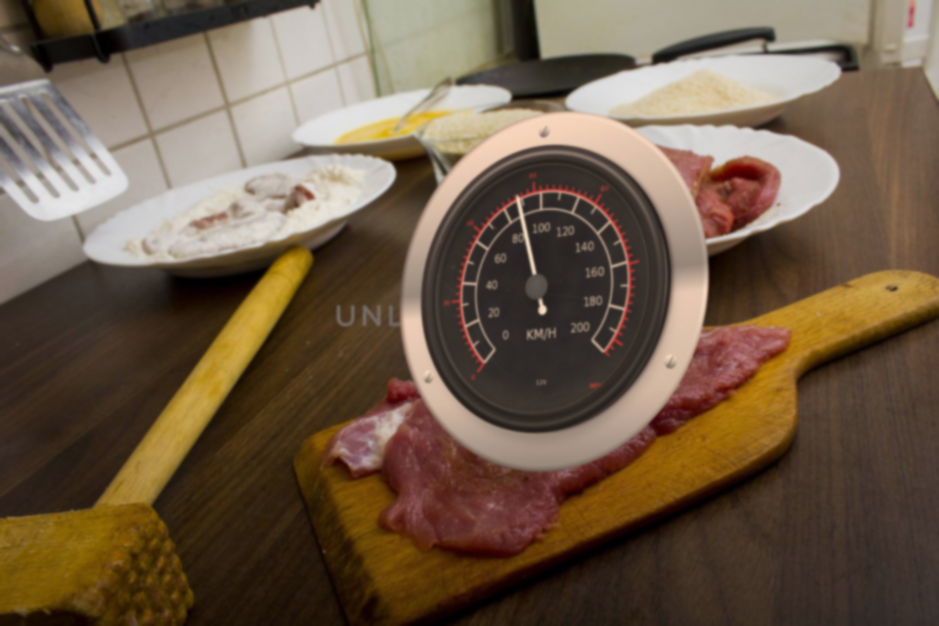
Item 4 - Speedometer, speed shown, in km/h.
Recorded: 90 km/h
